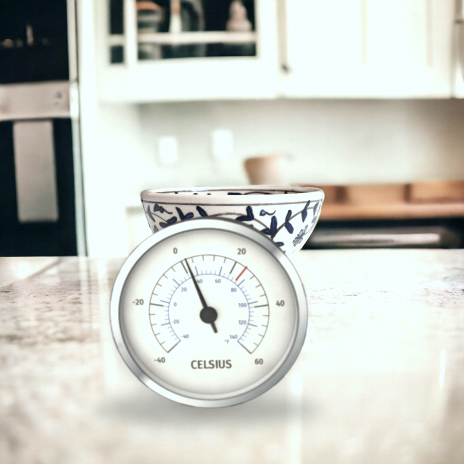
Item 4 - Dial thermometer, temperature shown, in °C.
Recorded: 2 °C
